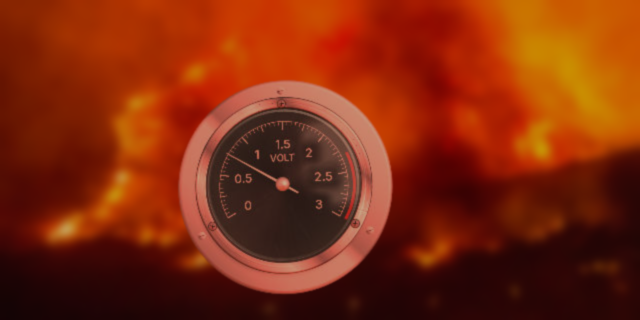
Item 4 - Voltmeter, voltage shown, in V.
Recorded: 0.75 V
